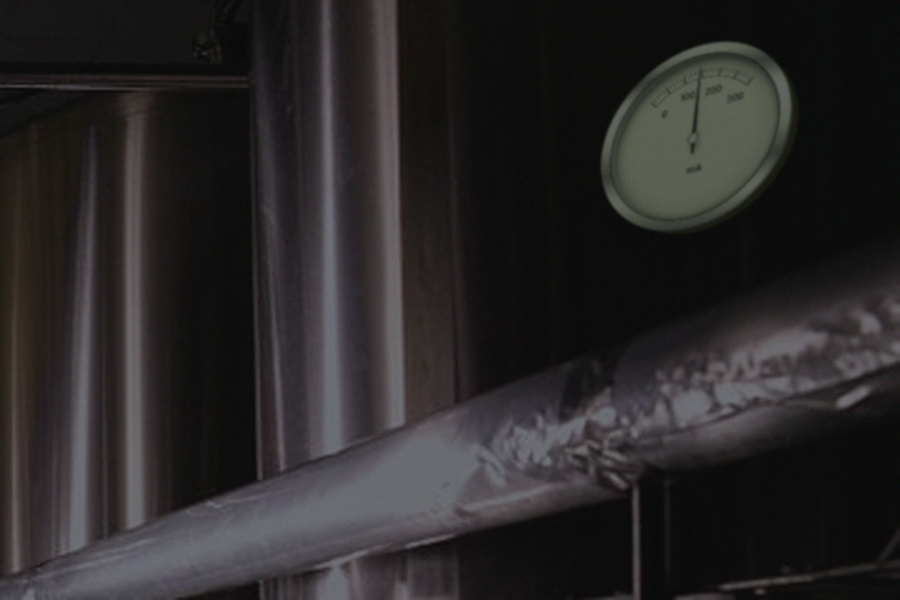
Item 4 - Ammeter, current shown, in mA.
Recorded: 150 mA
